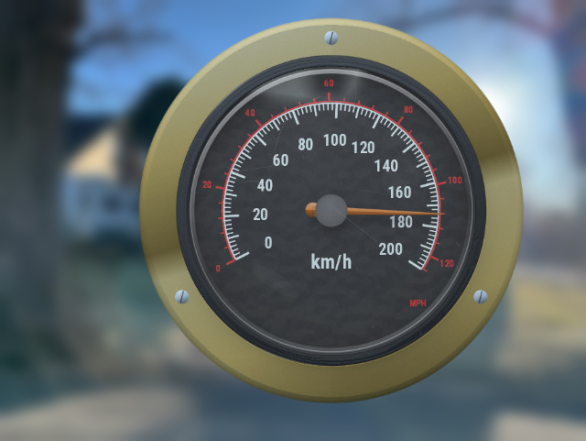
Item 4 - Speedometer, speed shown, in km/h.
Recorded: 174 km/h
